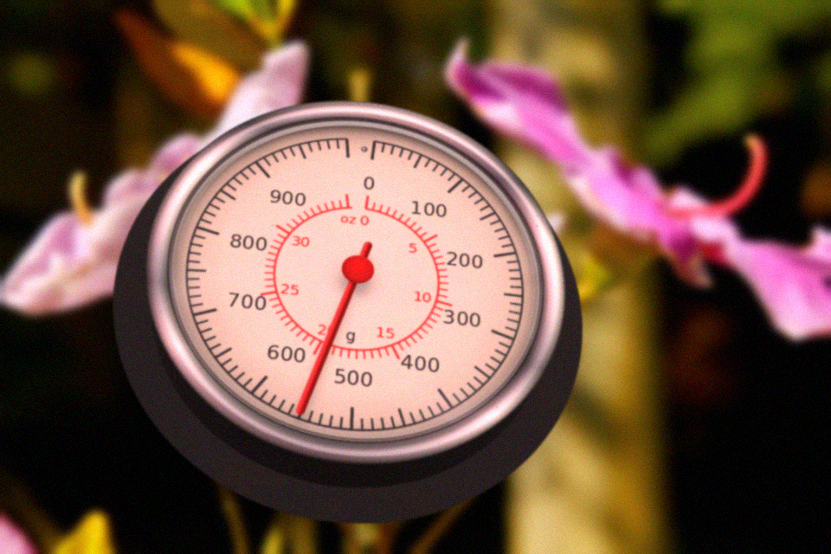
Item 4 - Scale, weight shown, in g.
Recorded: 550 g
